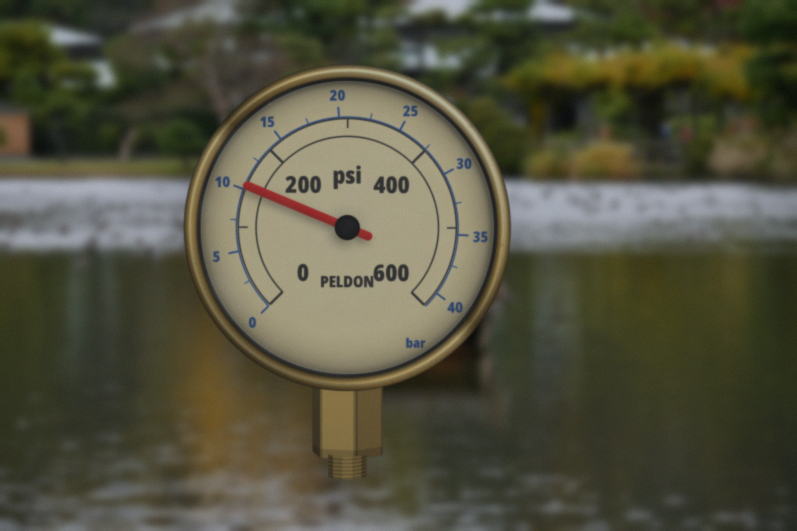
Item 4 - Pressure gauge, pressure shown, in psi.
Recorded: 150 psi
